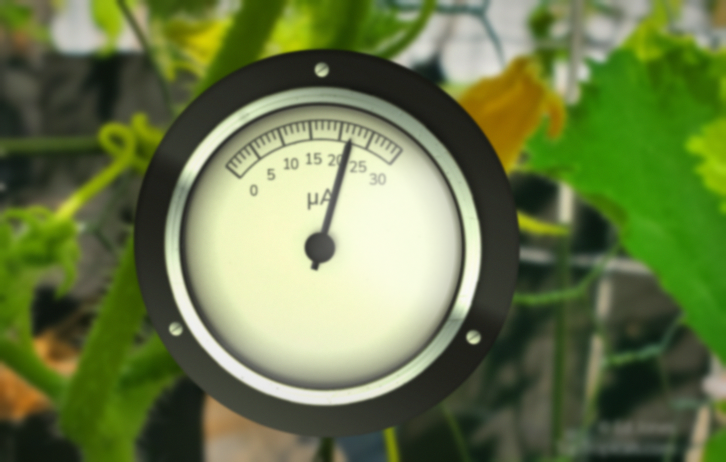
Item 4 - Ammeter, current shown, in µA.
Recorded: 22 µA
